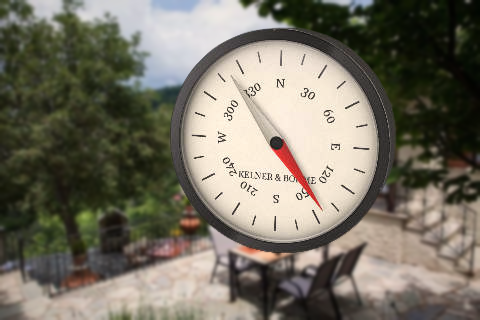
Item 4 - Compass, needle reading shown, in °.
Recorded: 142.5 °
